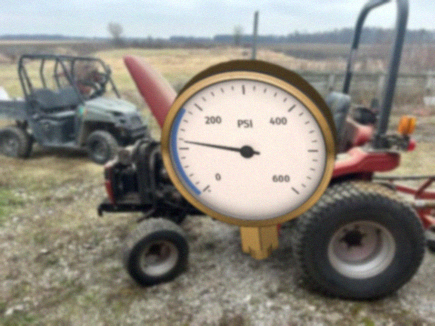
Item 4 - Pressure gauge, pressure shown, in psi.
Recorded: 120 psi
